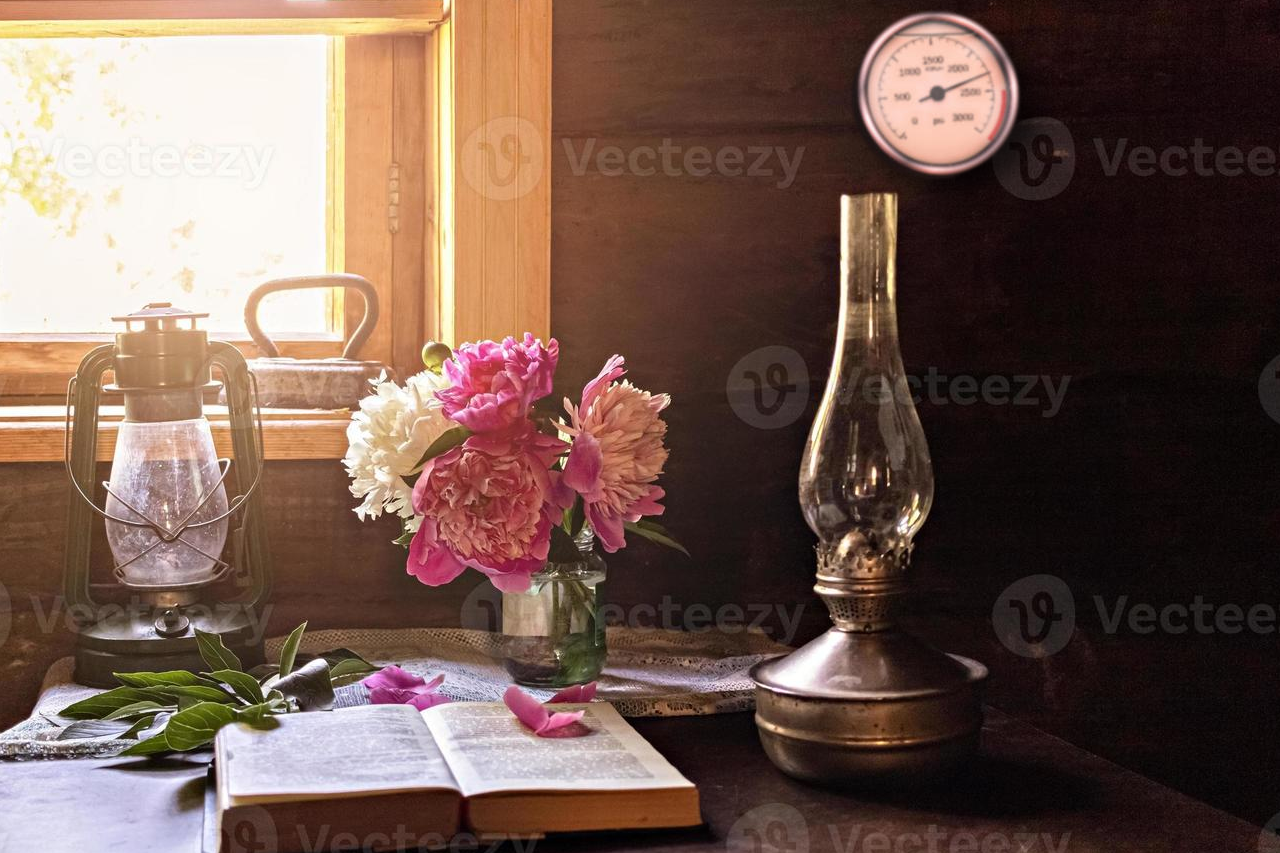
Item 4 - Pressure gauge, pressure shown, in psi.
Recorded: 2300 psi
